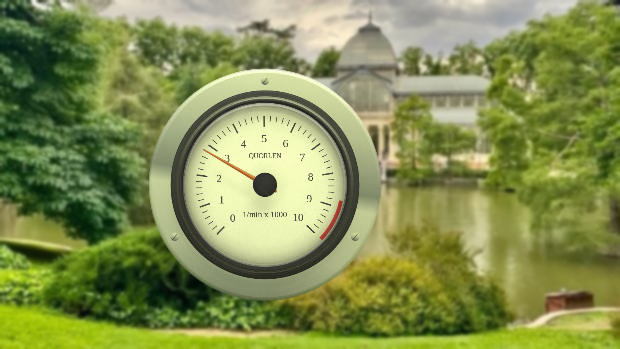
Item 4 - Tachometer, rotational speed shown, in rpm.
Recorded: 2800 rpm
